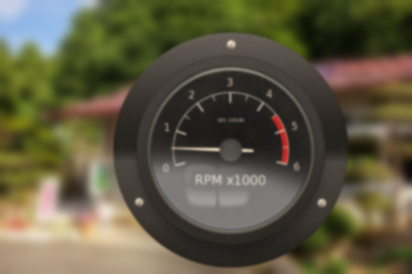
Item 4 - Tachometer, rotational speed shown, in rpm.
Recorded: 500 rpm
